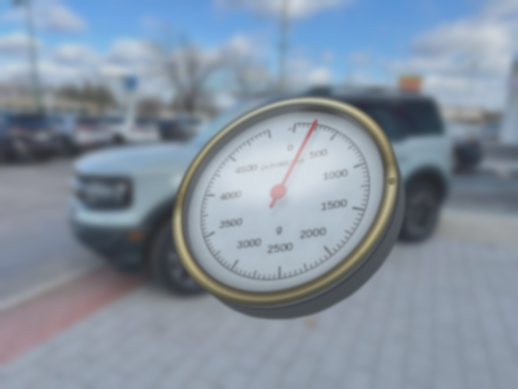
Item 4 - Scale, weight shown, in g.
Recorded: 250 g
